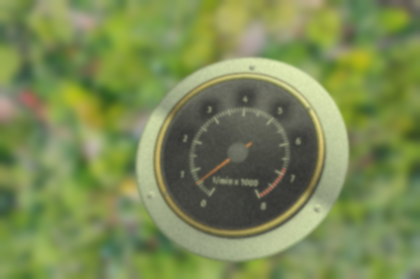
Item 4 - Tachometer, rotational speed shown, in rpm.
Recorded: 500 rpm
